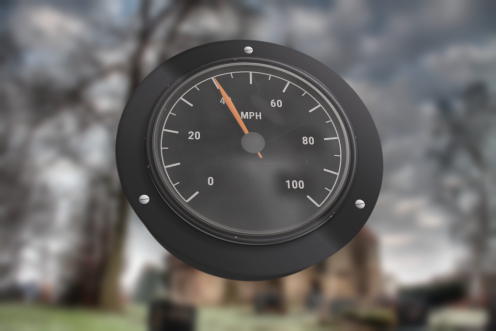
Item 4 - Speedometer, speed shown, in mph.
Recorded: 40 mph
